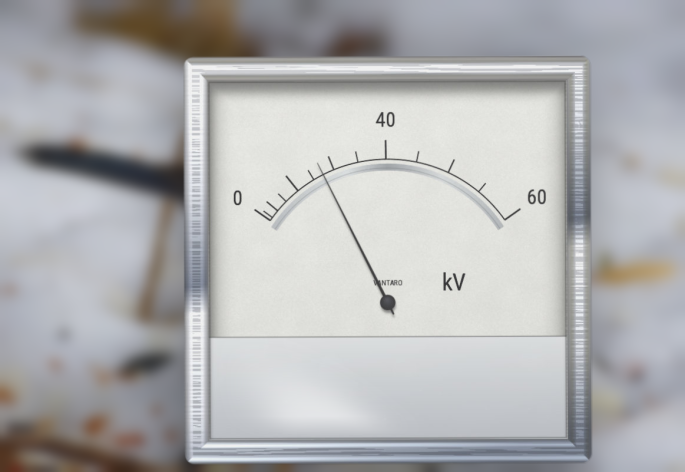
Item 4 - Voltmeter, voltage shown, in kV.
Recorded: 27.5 kV
